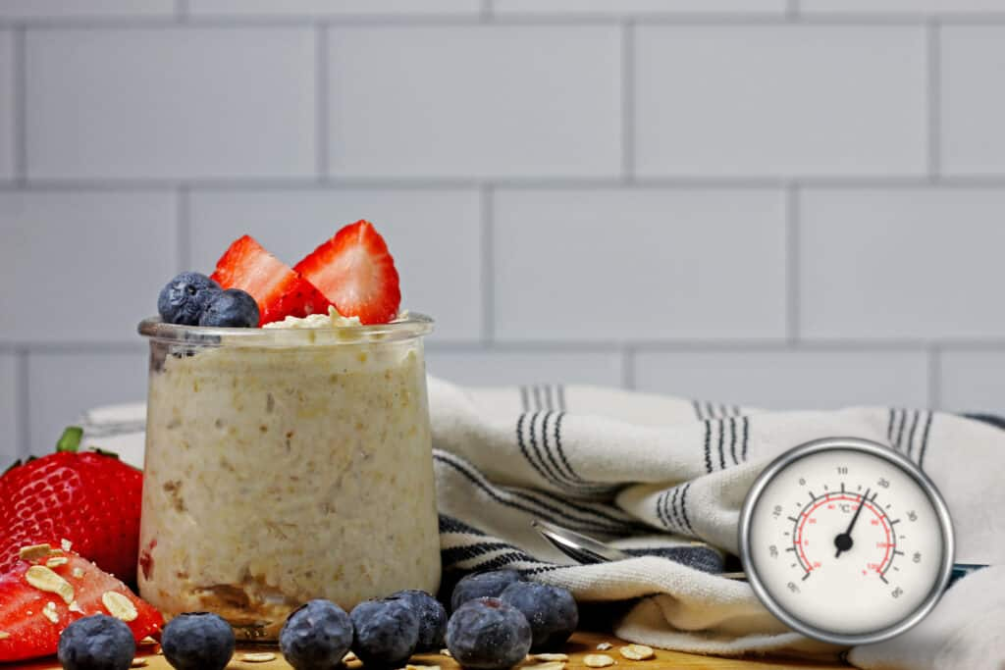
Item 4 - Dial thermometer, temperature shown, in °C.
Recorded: 17.5 °C
